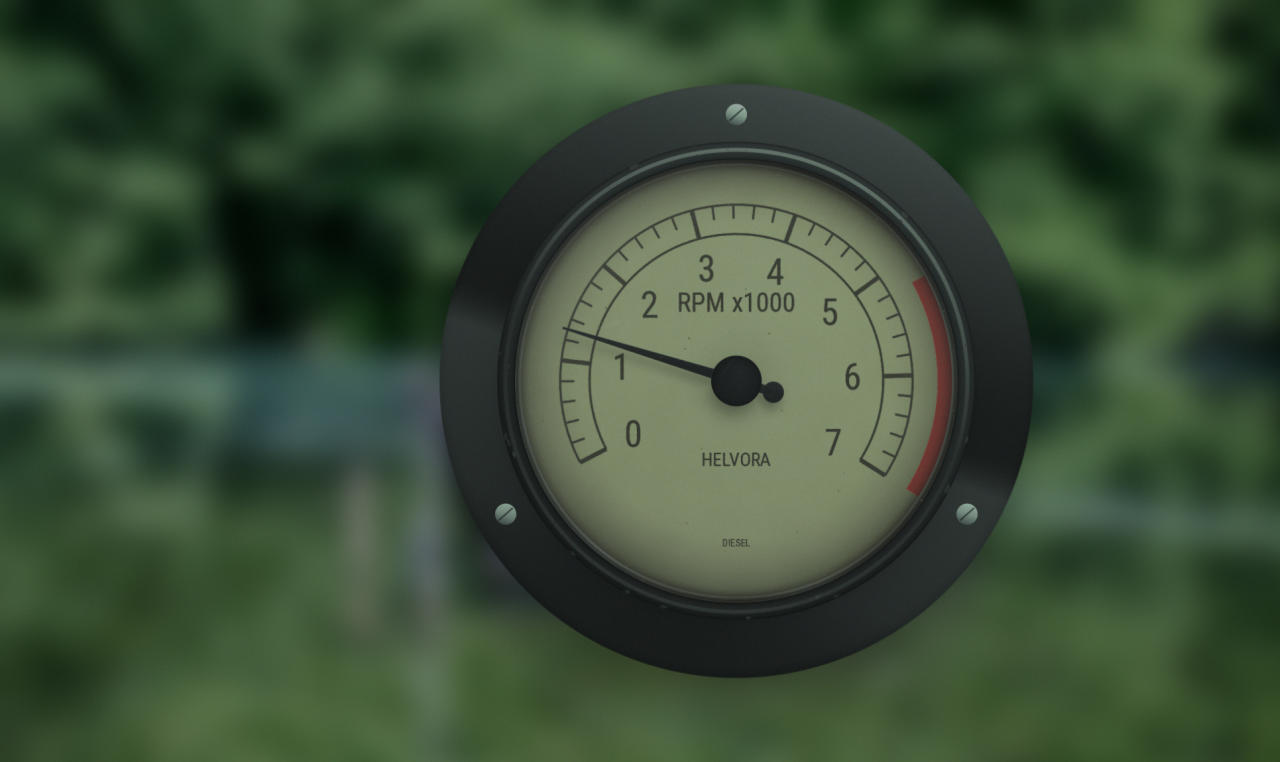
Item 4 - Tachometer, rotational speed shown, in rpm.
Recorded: 1300 rpm
